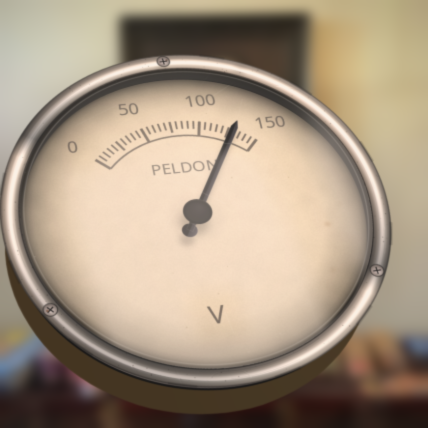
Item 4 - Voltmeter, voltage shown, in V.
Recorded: 130 V
